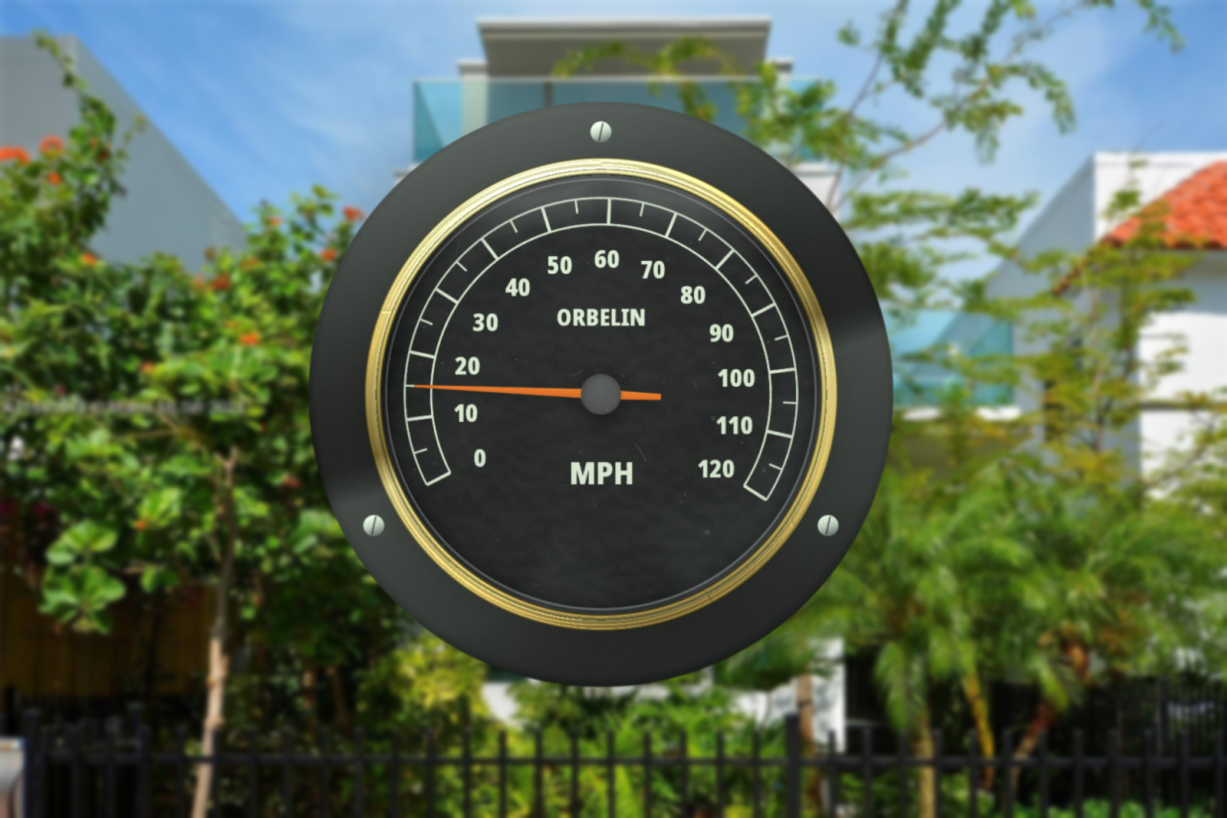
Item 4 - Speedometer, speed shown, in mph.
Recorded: 15 mph
